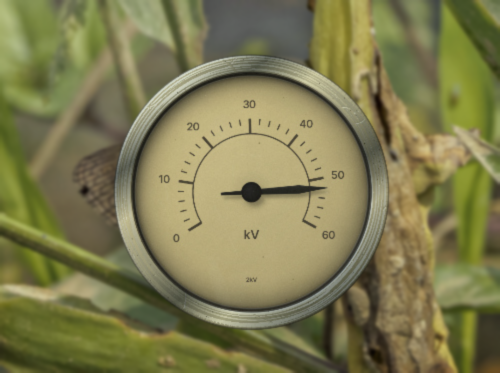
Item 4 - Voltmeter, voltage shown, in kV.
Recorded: 52 kV
